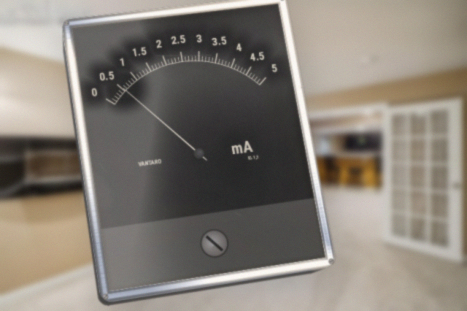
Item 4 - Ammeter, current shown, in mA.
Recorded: 0.5 mA
